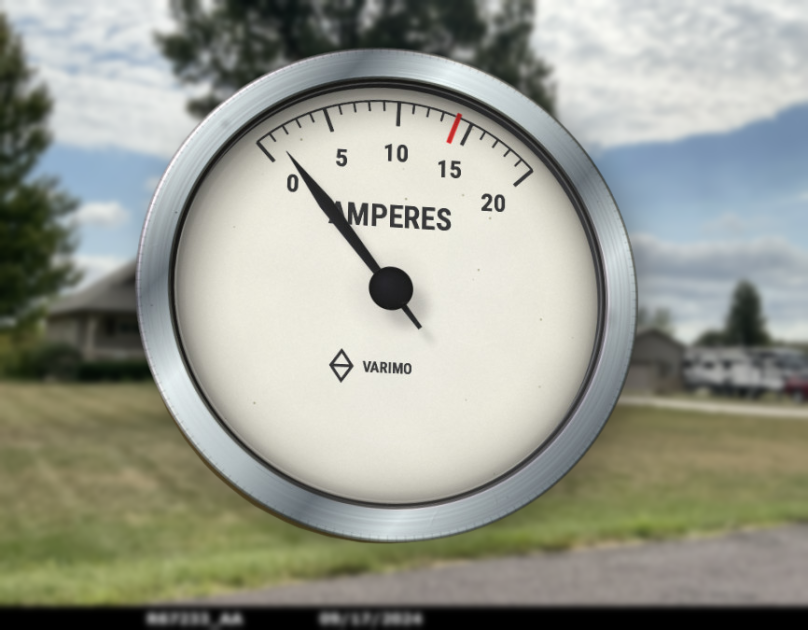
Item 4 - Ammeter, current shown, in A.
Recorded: 1 A
